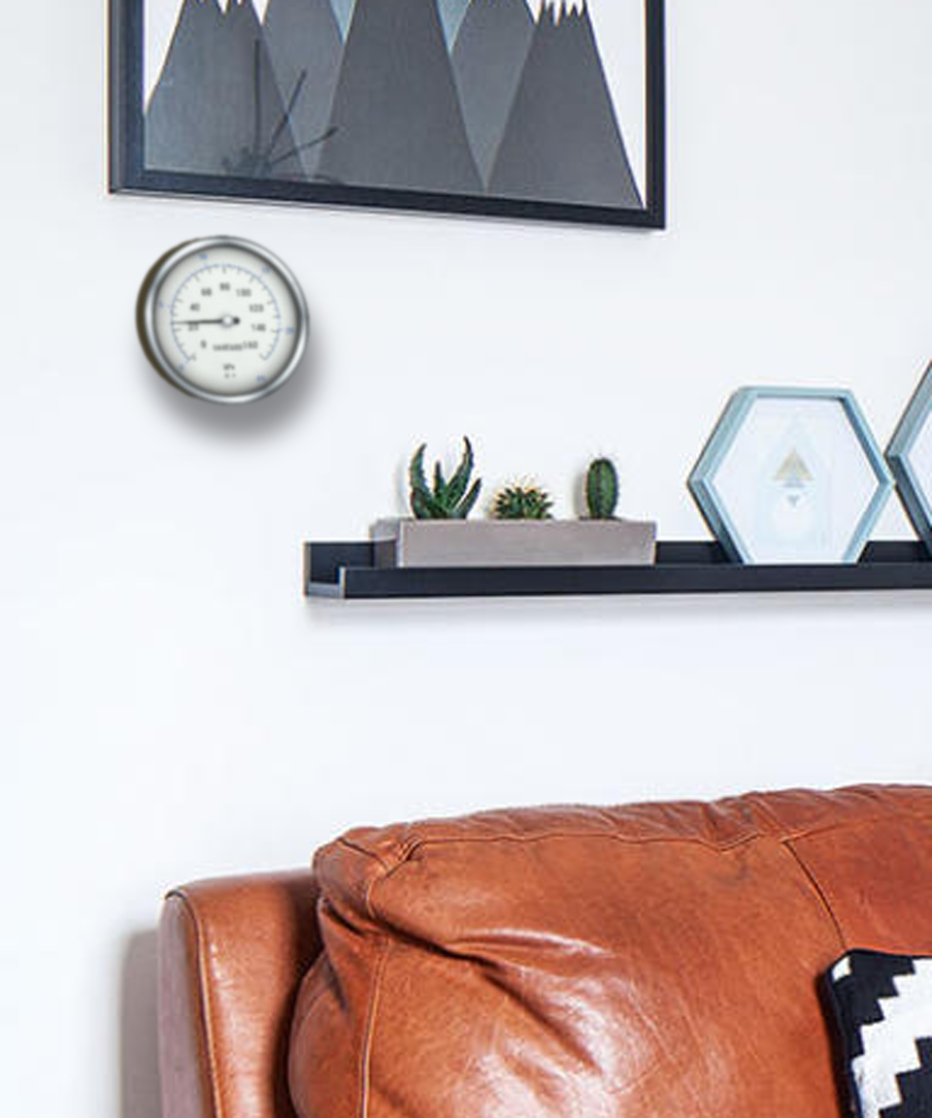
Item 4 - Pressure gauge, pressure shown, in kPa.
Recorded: 25 kPa
